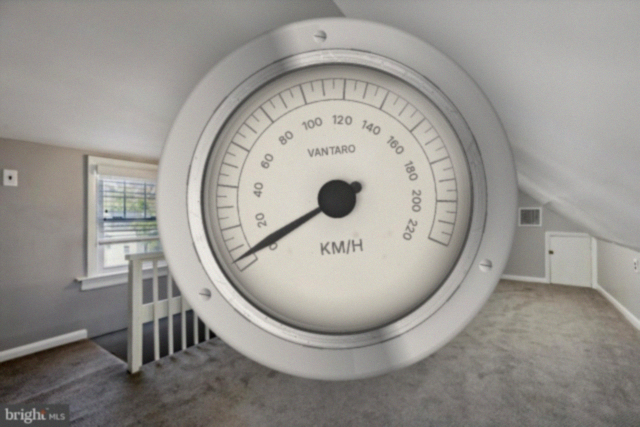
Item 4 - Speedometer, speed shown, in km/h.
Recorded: 5 km/h
